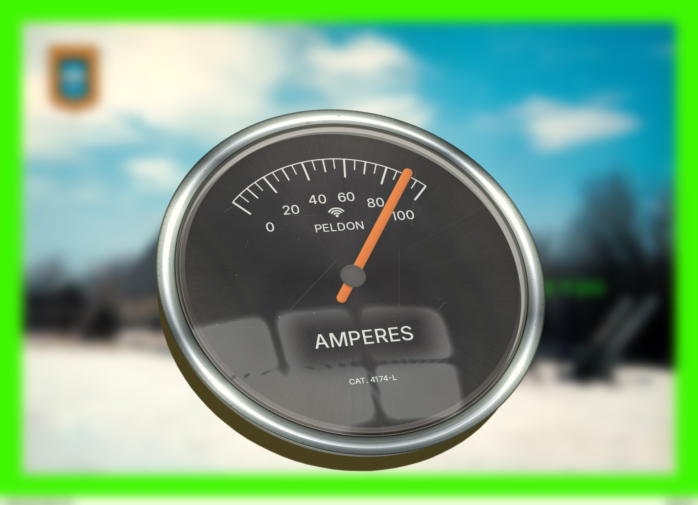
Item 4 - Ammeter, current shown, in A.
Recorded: 90 A
